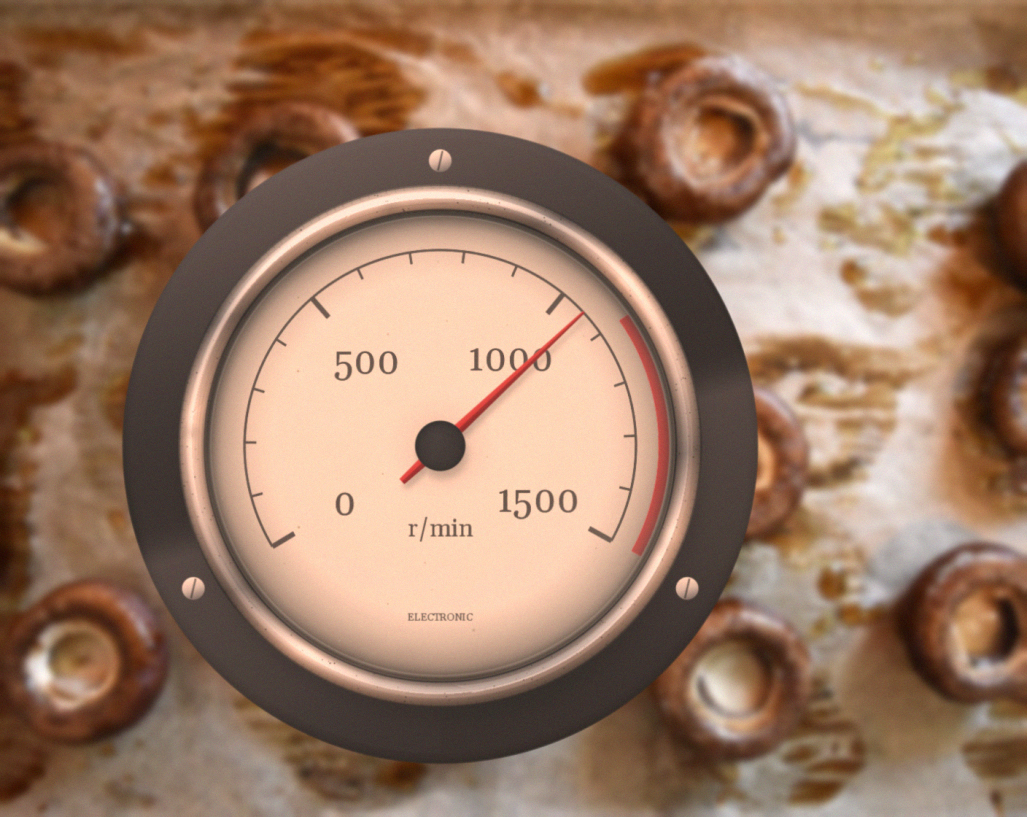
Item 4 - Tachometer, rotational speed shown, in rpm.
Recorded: 1050 rpm
